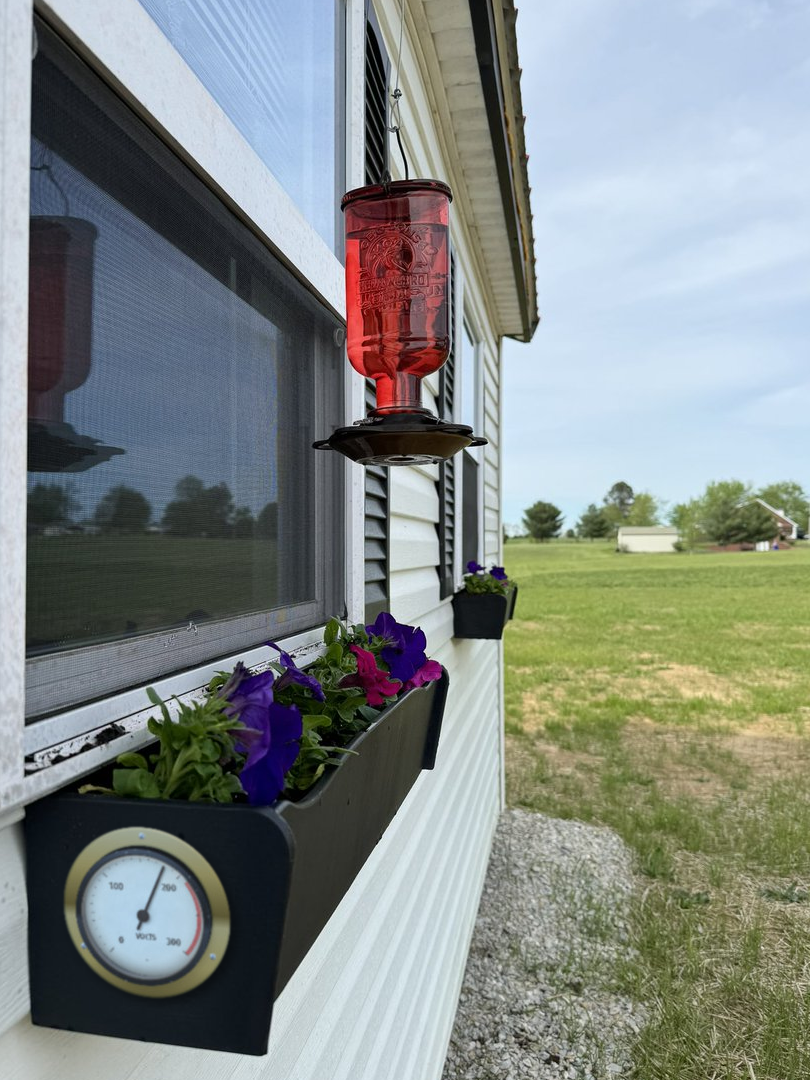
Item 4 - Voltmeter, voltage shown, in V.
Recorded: 180 V
